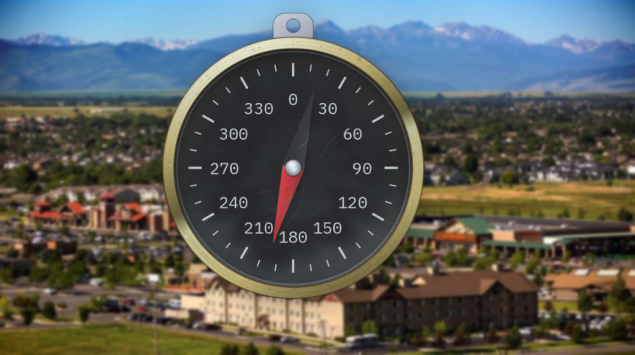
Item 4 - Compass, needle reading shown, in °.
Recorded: 195 °
